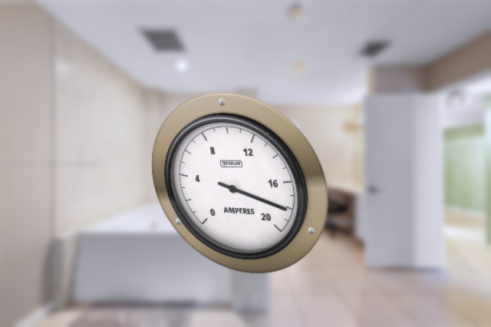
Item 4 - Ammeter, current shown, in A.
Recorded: 18 A
